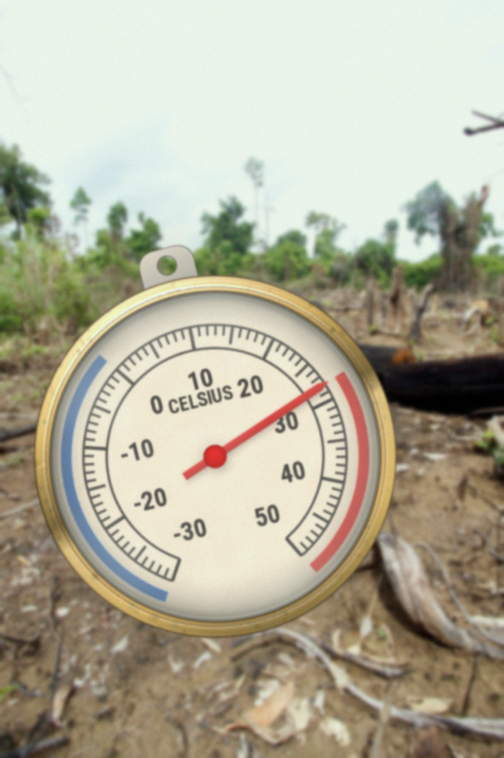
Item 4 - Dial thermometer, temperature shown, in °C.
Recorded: 28 °C
